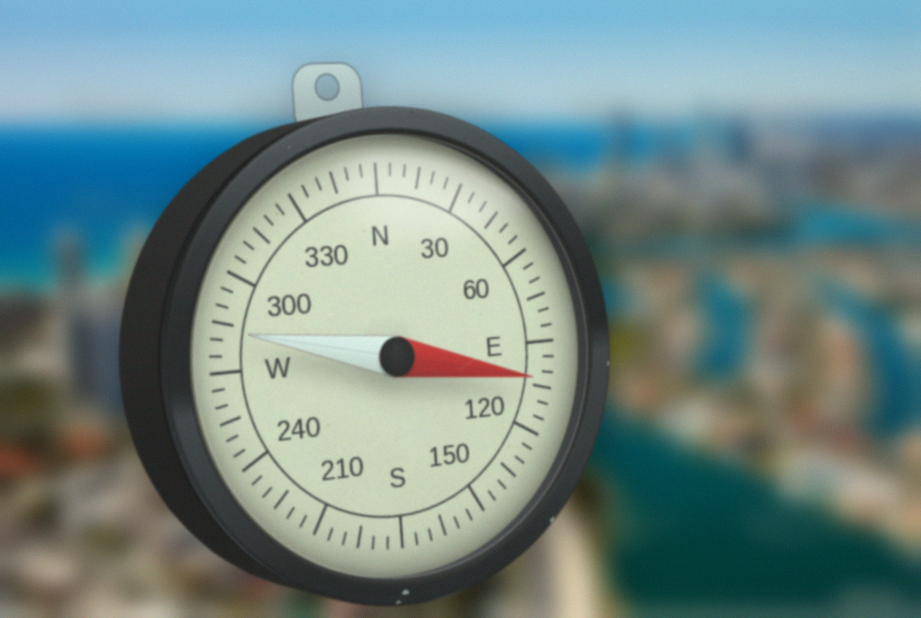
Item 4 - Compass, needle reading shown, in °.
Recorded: 102.5 °
